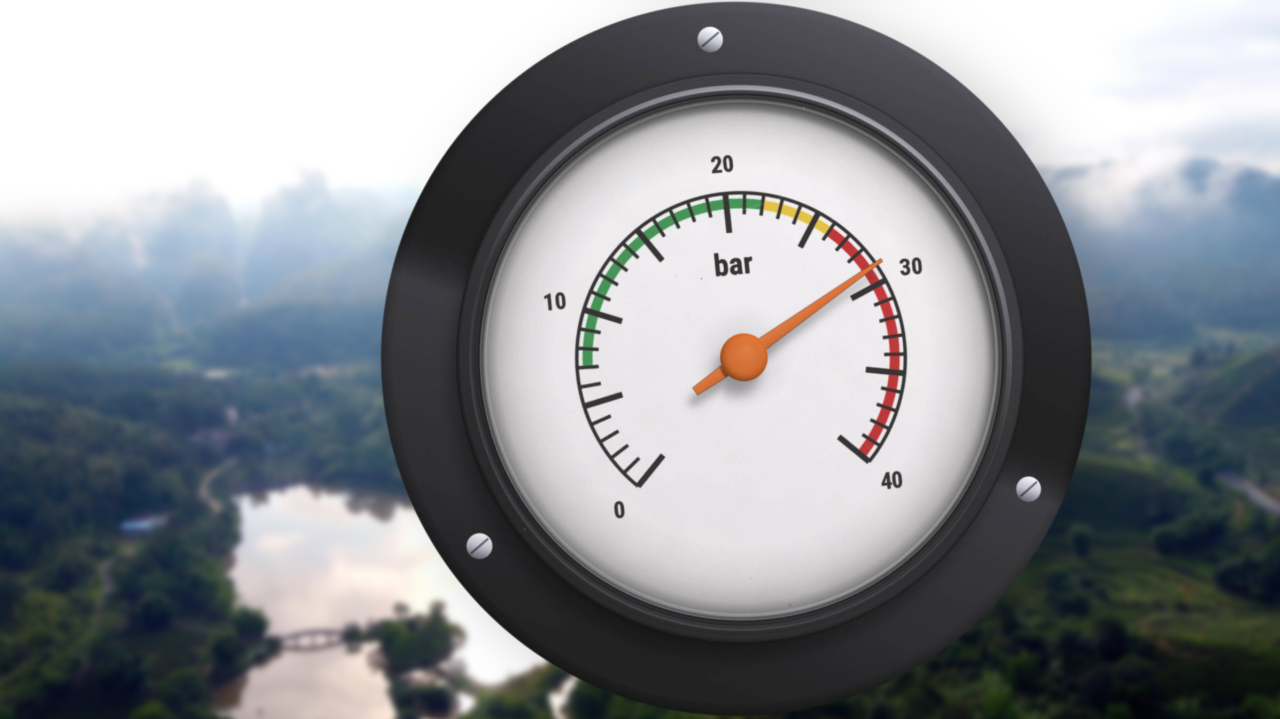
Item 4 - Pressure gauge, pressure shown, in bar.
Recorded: 29 bar
